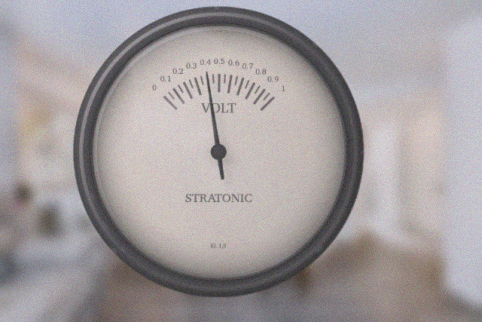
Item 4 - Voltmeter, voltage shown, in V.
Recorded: 0.4 V
